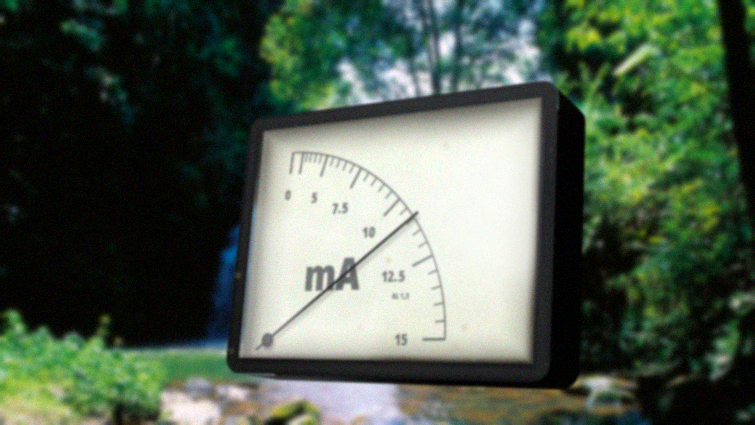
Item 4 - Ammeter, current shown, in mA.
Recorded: 11 mA
